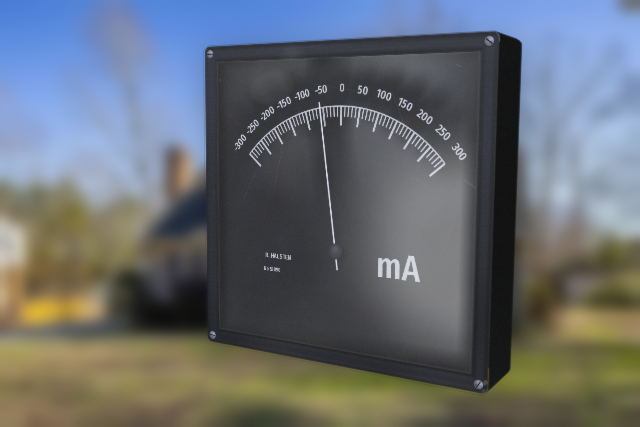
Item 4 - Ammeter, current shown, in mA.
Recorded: -50 mA
